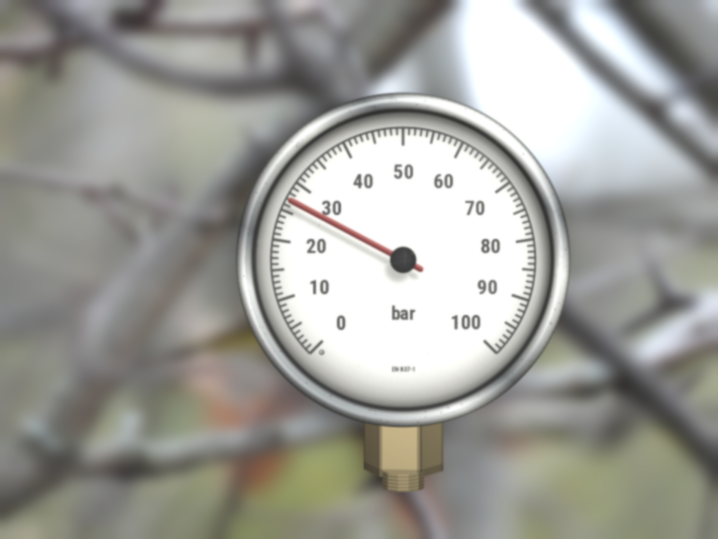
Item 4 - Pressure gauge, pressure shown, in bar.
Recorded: 27 bar
